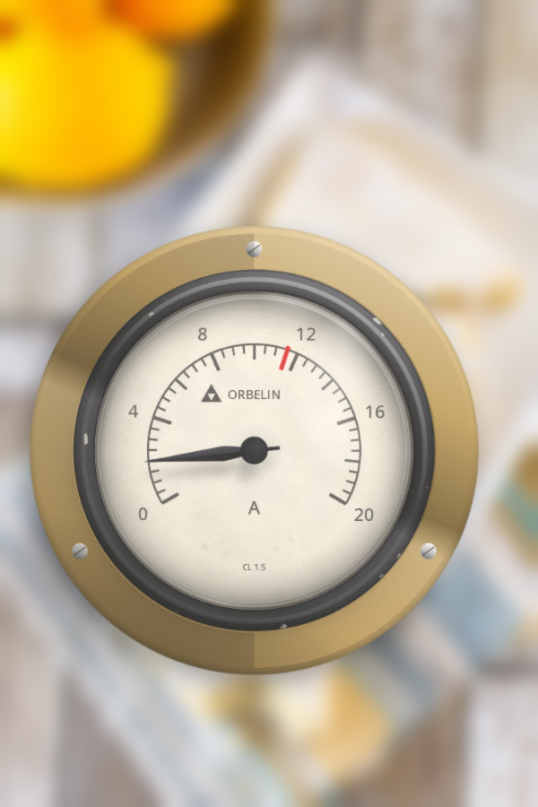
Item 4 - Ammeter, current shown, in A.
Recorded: 2 A
